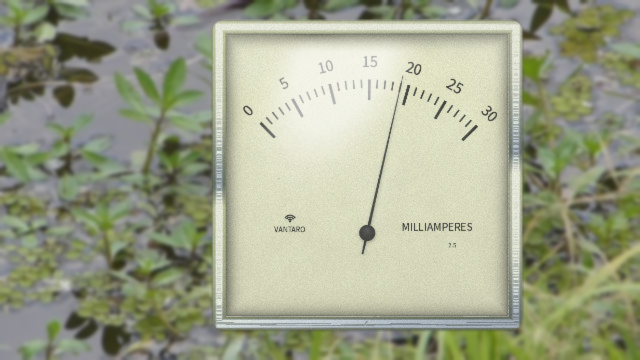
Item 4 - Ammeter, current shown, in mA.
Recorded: 19 mA
